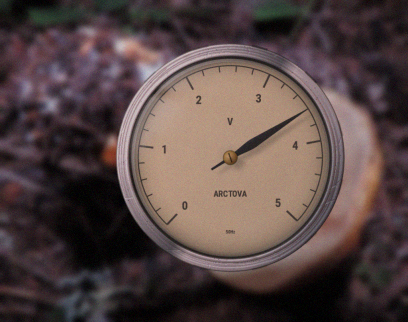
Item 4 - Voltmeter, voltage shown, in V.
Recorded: 3.6 V
